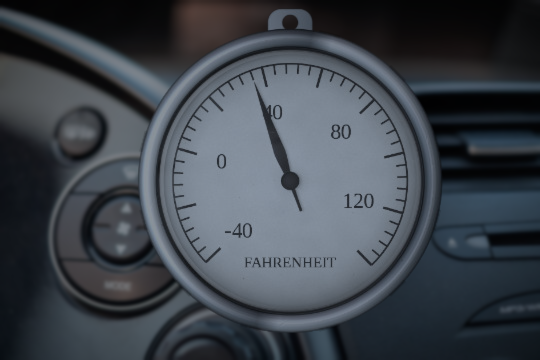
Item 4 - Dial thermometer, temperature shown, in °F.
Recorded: 36 °F
